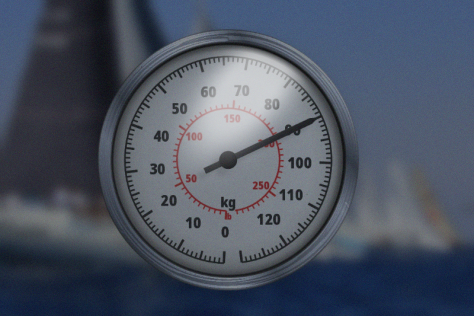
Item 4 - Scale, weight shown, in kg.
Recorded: 90 kg
